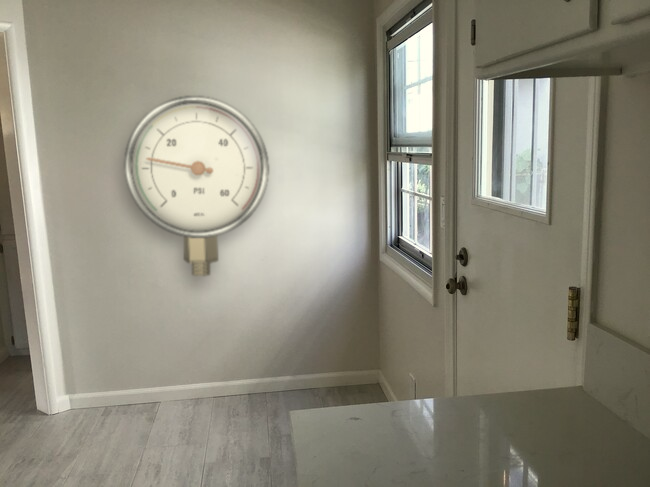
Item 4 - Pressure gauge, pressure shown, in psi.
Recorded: 12.5 psi
